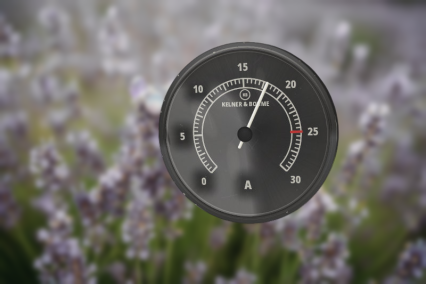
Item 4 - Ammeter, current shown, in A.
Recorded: 18 A
